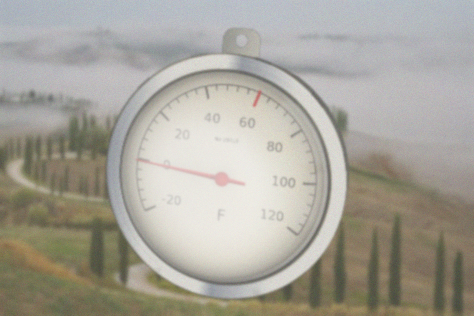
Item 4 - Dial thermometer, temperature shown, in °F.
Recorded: 0 °F
